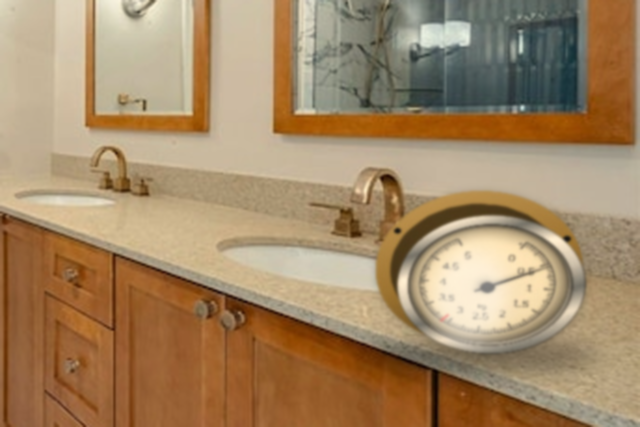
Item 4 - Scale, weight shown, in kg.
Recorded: 0.5 kg
